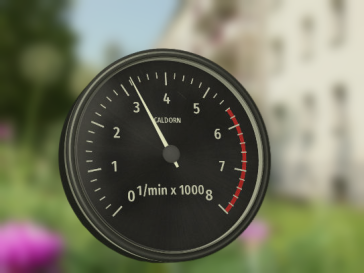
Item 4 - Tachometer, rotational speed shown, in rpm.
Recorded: 3200 rpm
